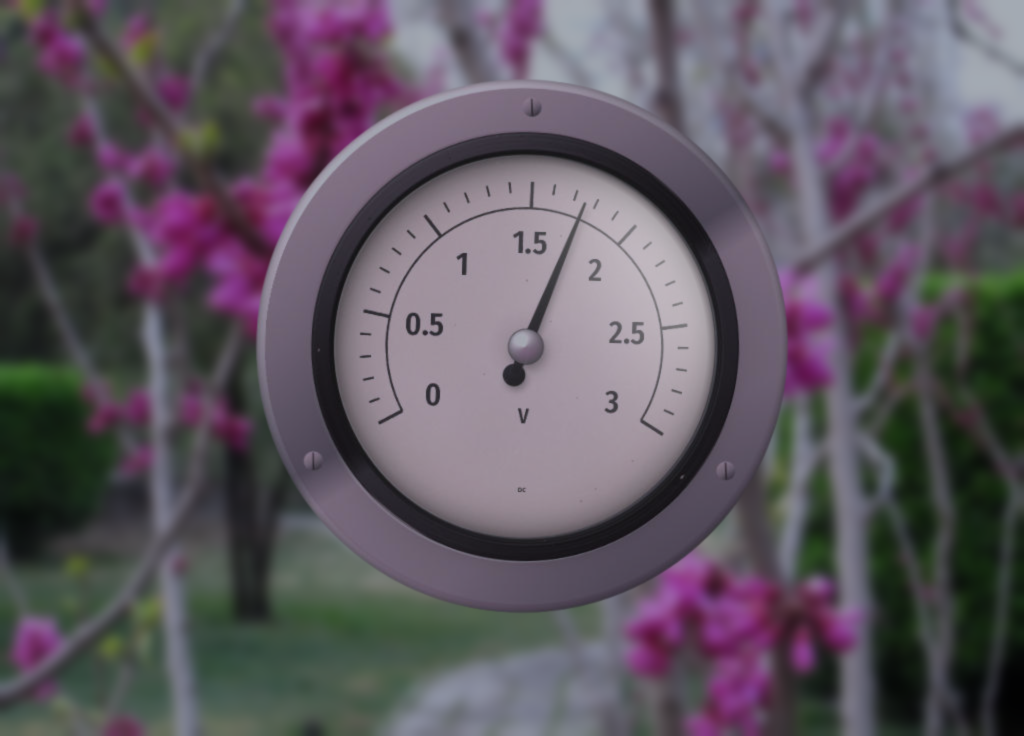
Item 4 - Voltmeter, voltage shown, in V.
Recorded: 1.75 V
